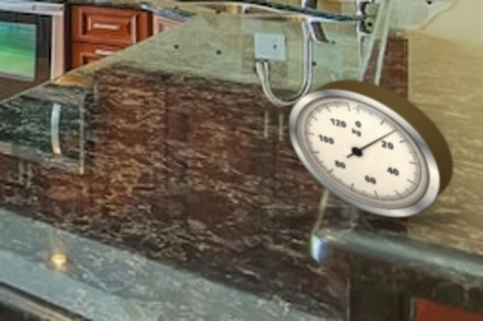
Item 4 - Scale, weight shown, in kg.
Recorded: 15 kg
